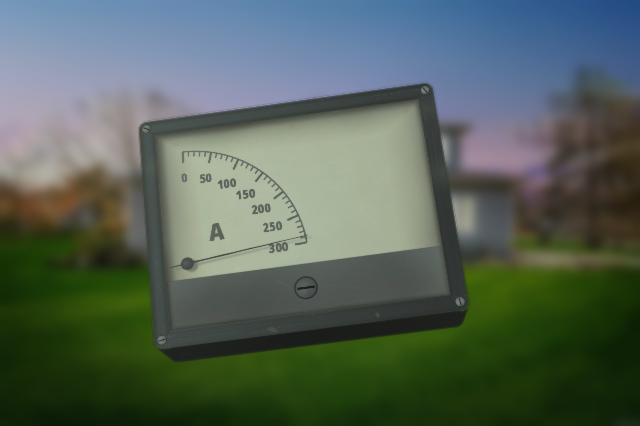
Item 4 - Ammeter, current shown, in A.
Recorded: 290 A
